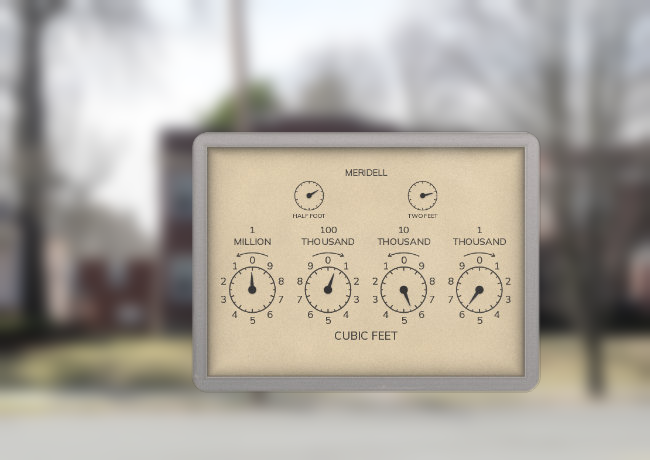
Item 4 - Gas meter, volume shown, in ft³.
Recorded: 5600 ft³
